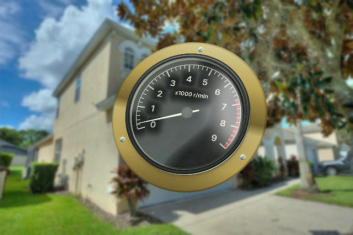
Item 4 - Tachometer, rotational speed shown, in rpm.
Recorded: 200 rpm
